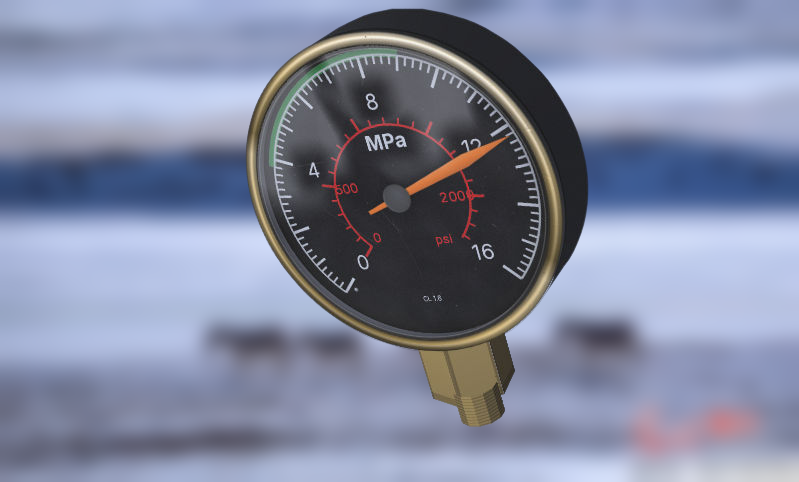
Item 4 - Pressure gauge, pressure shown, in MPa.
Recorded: 12.2 MPa
